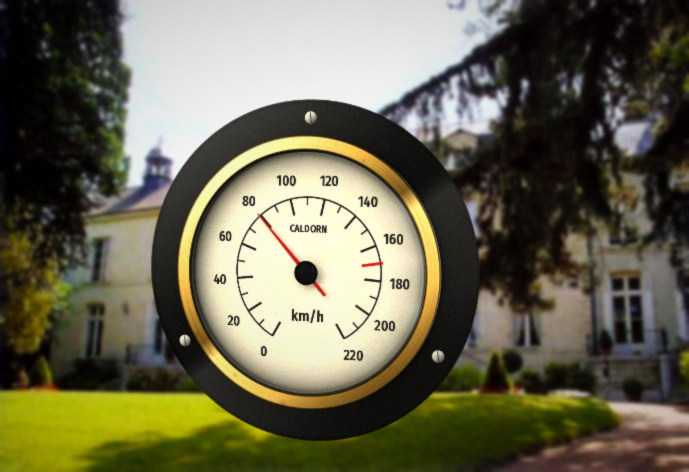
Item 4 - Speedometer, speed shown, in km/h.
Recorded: 80 km/h
